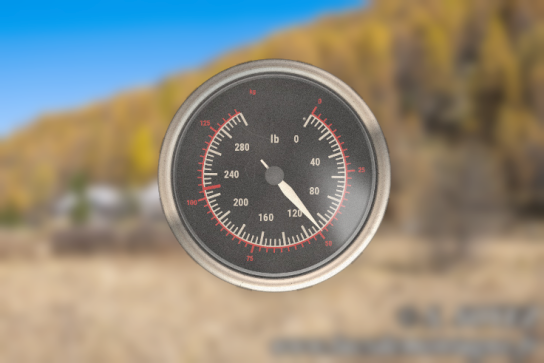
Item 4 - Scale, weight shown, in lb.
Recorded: 108 lb
